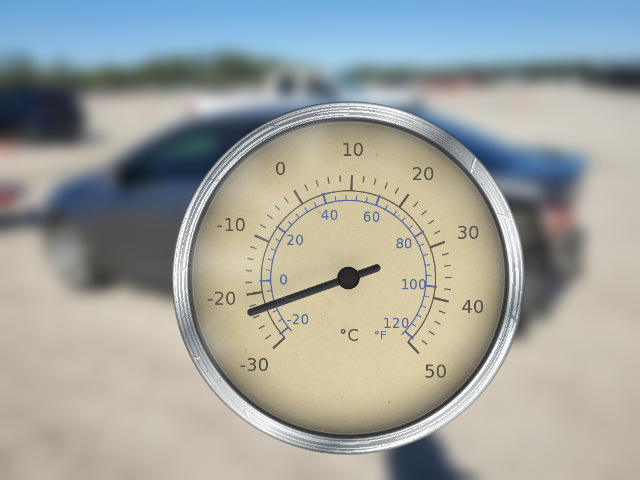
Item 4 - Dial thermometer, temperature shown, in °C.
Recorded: -23 °C
